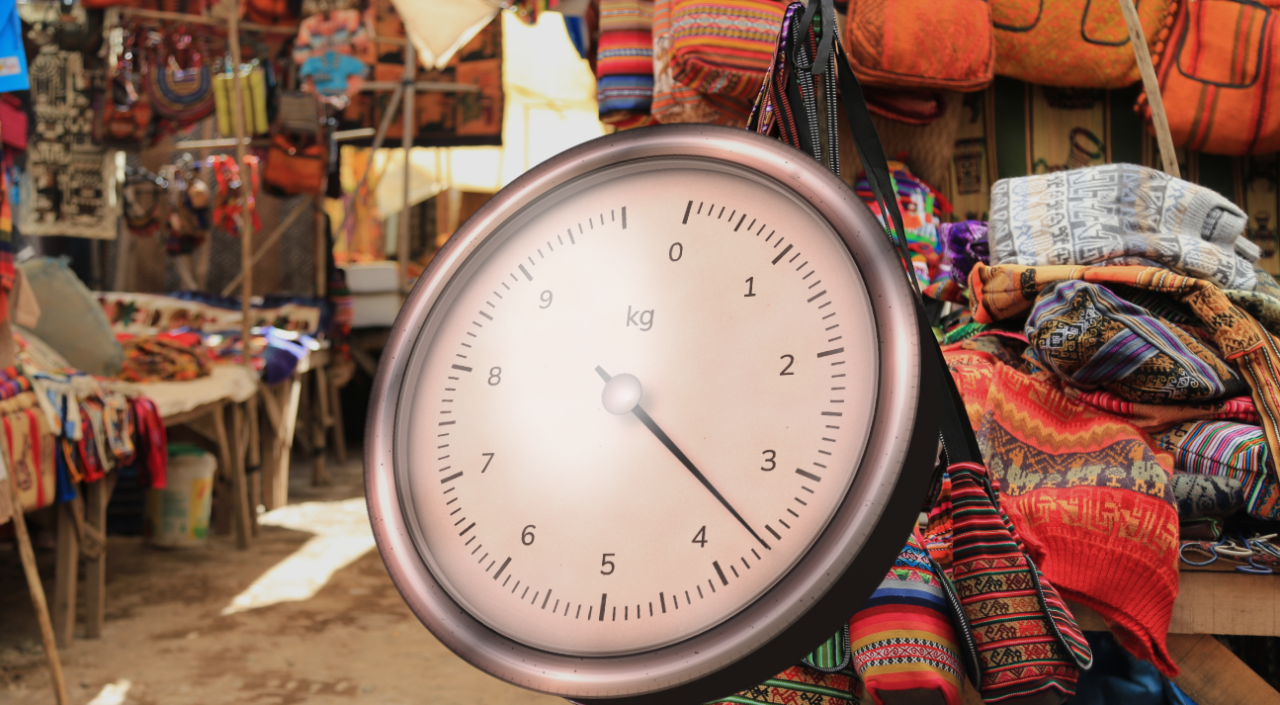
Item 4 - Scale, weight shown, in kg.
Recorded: 3.6 kg
